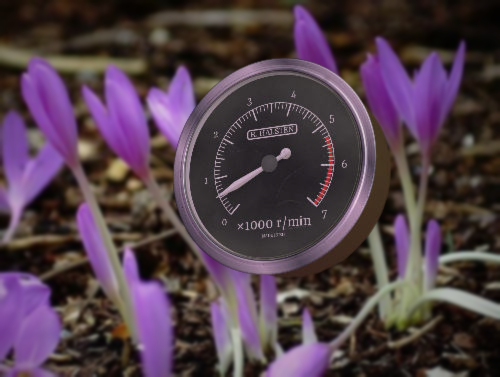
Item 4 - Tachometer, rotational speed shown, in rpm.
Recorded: 500 rpm
